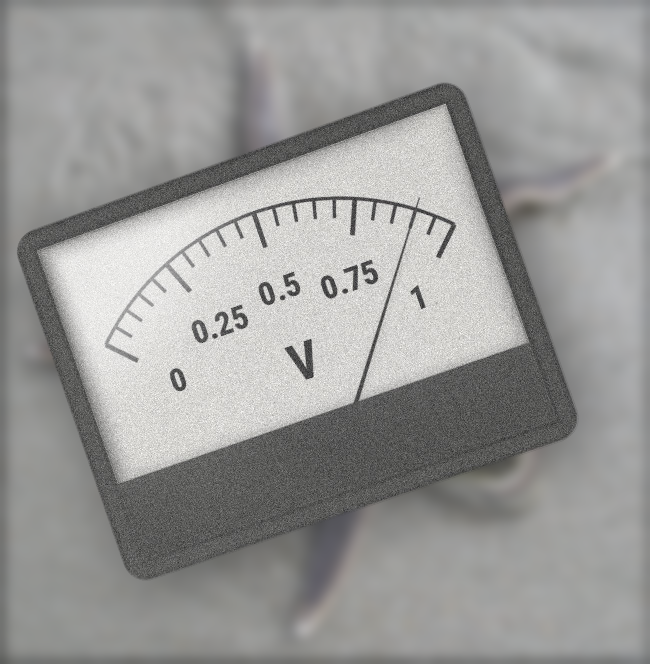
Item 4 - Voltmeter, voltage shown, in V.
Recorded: 0.9 V
